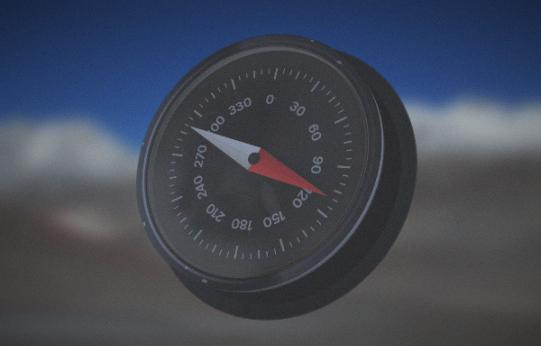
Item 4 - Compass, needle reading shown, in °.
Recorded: 110 °
